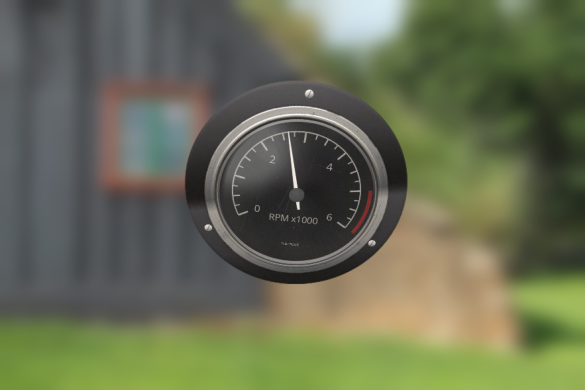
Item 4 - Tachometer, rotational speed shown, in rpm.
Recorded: 2625 rpm
